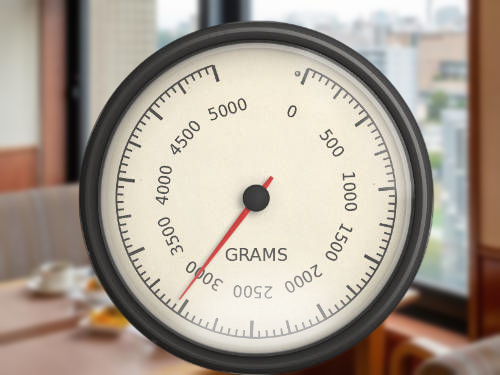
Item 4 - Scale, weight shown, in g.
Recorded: 3050 g
